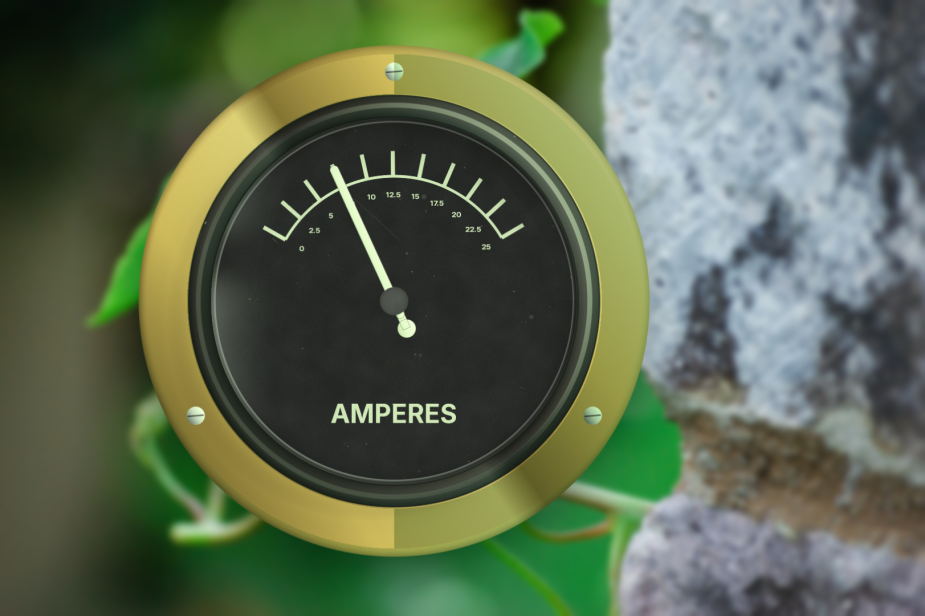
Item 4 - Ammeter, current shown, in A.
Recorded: 7.5 A
